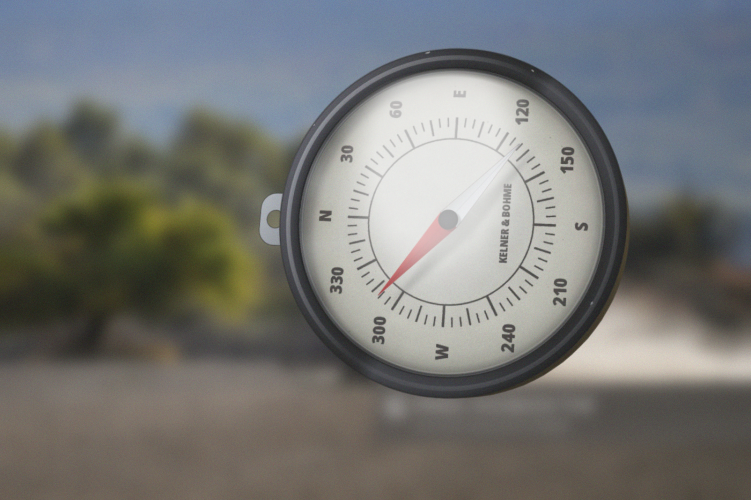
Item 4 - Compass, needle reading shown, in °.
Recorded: 310 °
